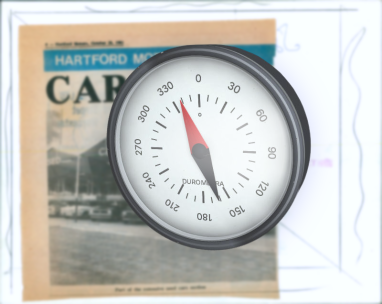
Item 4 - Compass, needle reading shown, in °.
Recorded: 340 °
